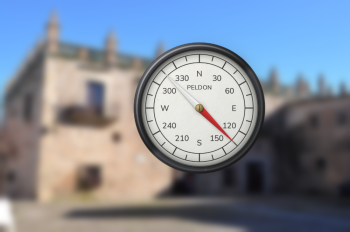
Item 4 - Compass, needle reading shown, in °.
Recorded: 135 °
